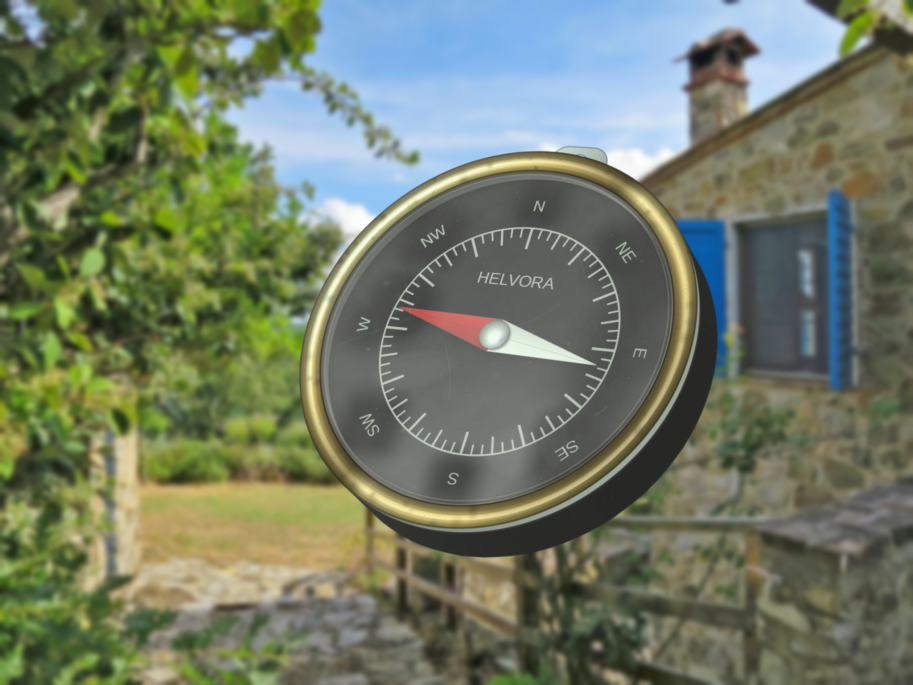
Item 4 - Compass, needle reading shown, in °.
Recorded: 280 °
